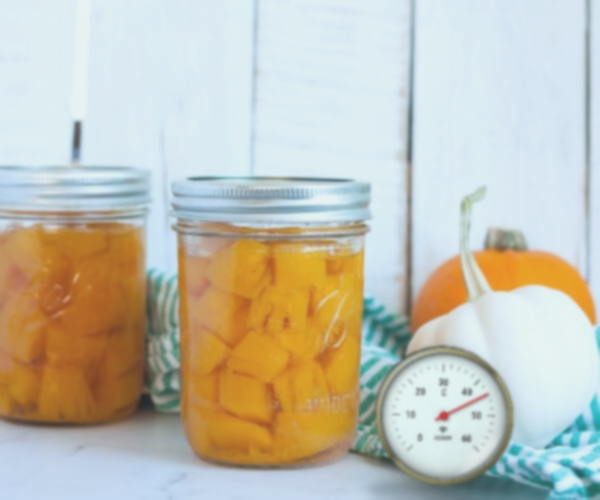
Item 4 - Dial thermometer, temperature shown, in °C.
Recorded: 44 °C
